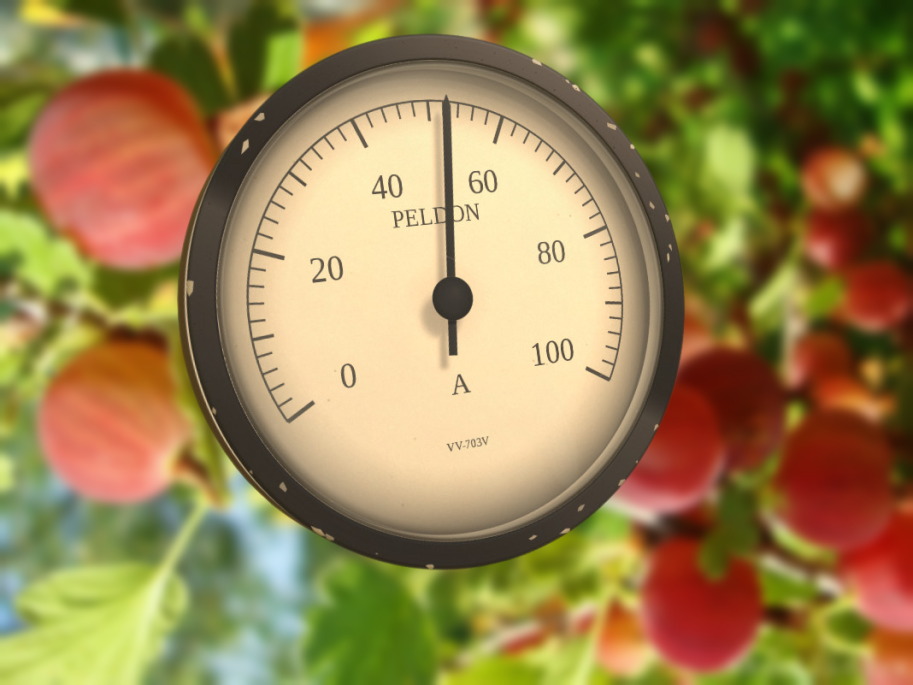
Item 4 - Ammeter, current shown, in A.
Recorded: 52 A
